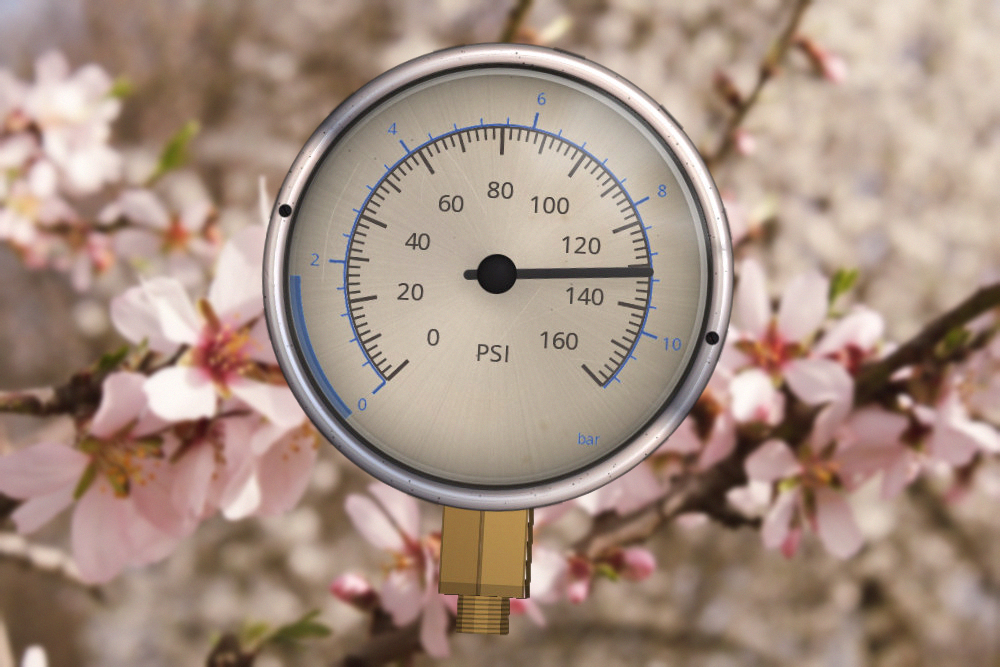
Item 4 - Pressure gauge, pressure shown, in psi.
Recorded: 132 psi
